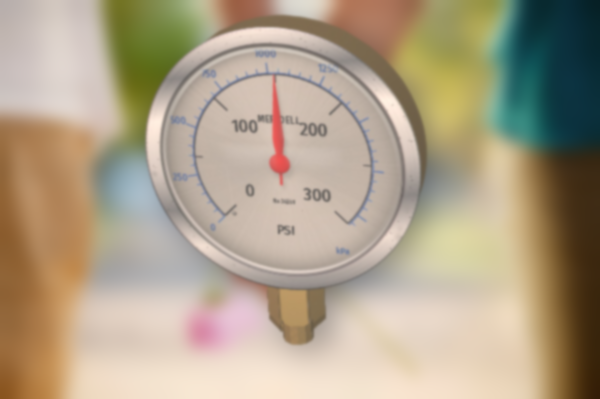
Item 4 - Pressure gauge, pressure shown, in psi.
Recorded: 150 psi
